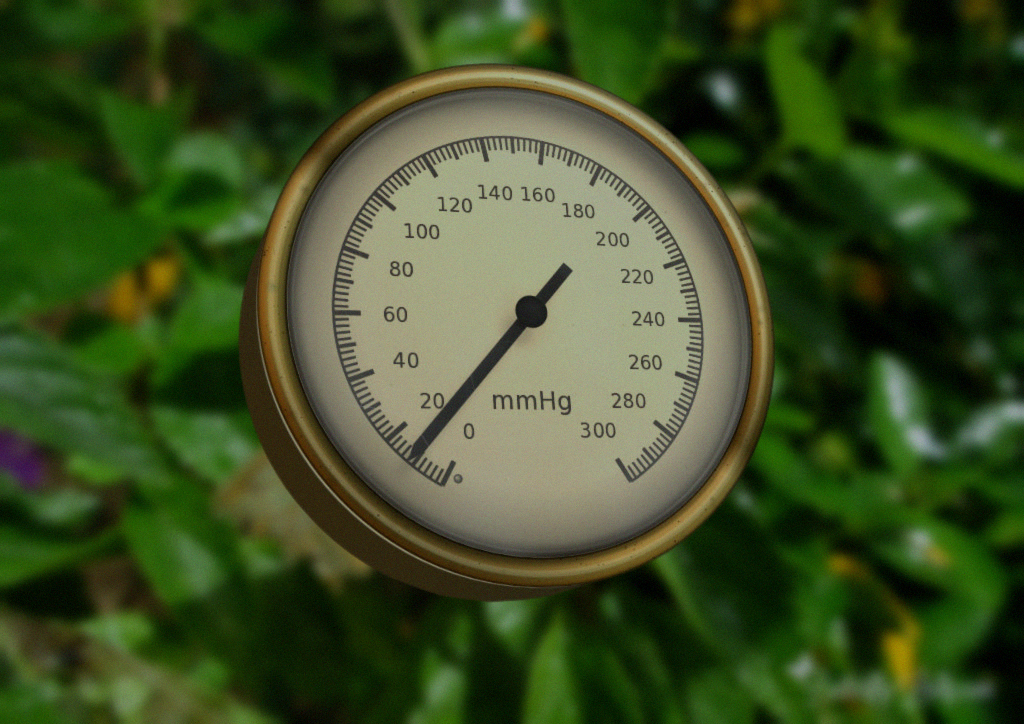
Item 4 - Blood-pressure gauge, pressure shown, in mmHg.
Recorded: 12 mmHg
